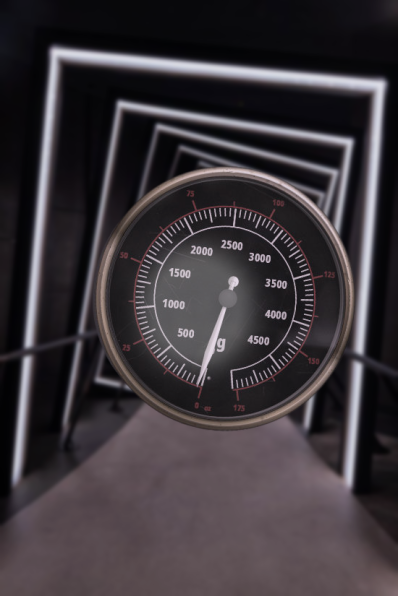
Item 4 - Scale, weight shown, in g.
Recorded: 50 g
